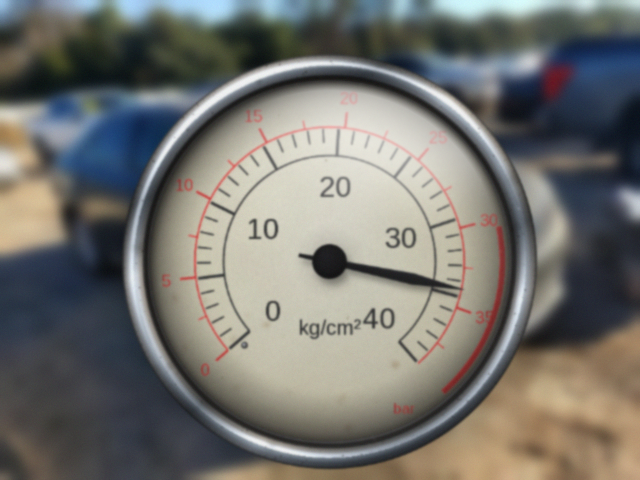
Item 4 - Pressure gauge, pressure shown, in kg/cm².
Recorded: 34.5 kg/cm²
